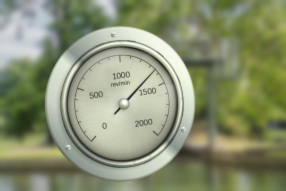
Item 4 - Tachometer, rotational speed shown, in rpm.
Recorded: 1350 rpm
